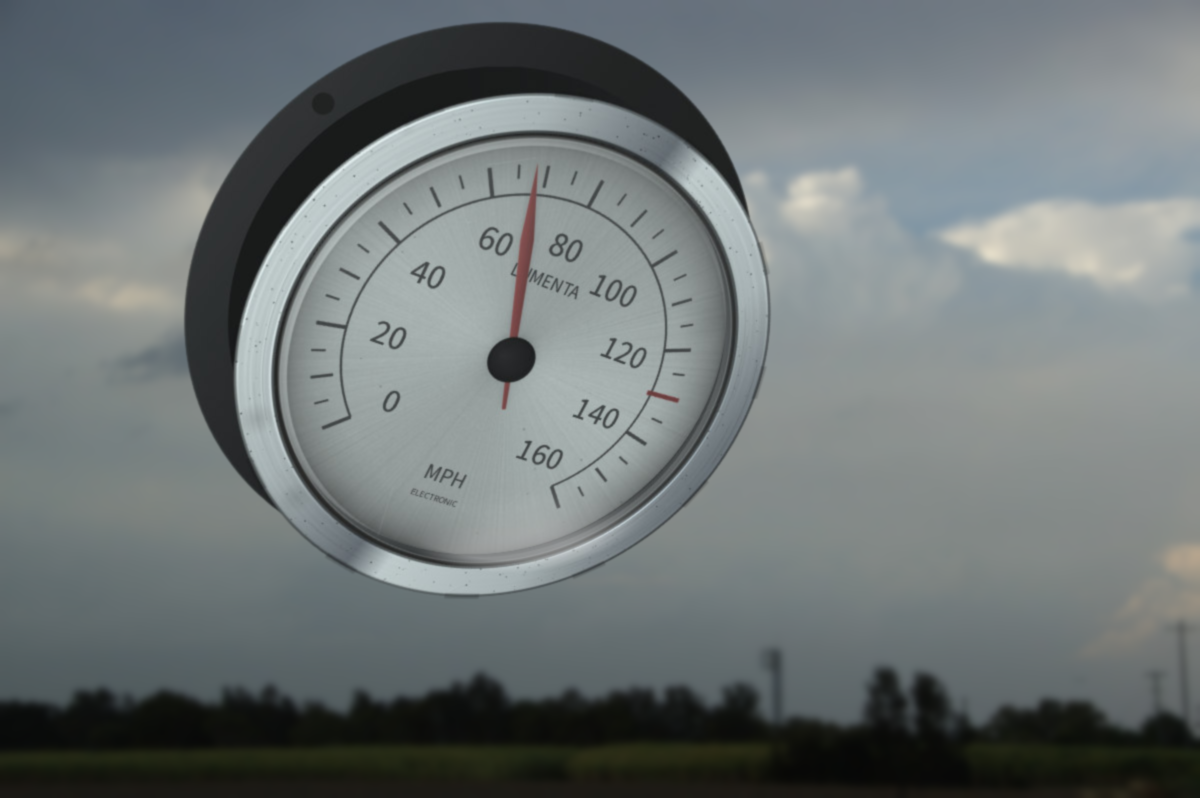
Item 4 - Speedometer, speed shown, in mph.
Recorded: 67.5 mph
